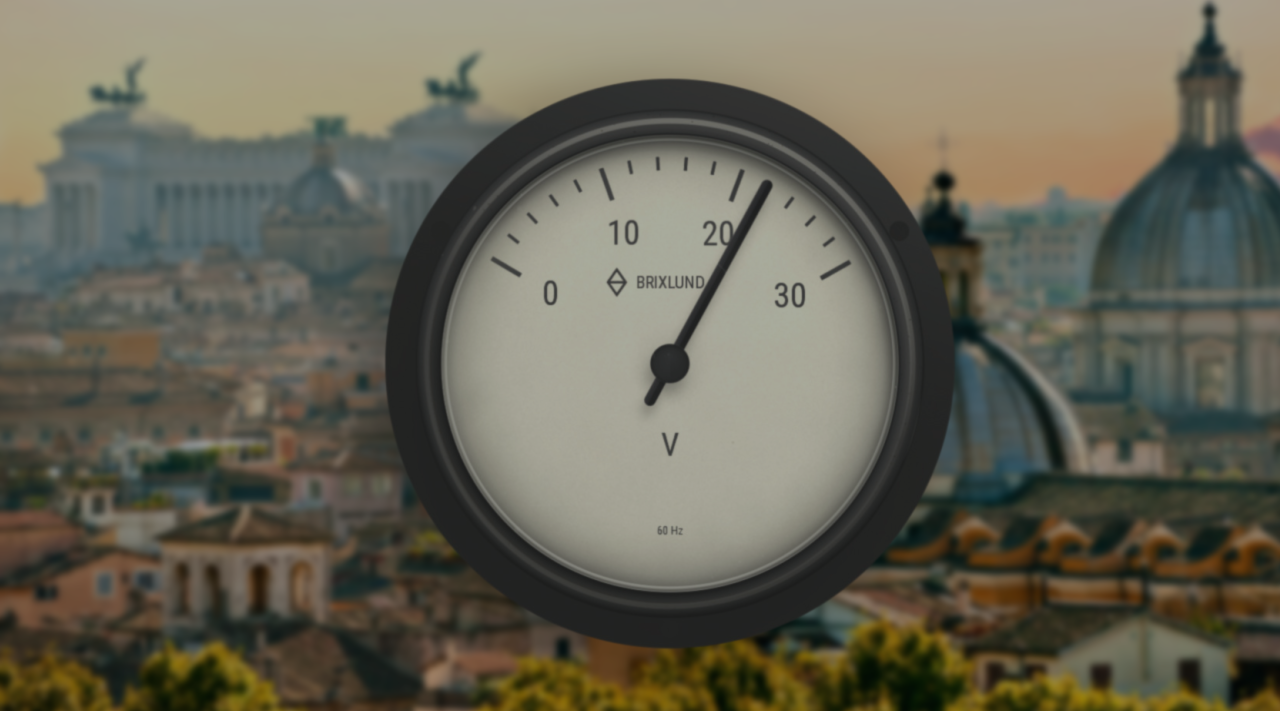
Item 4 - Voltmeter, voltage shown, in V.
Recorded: 22 V
